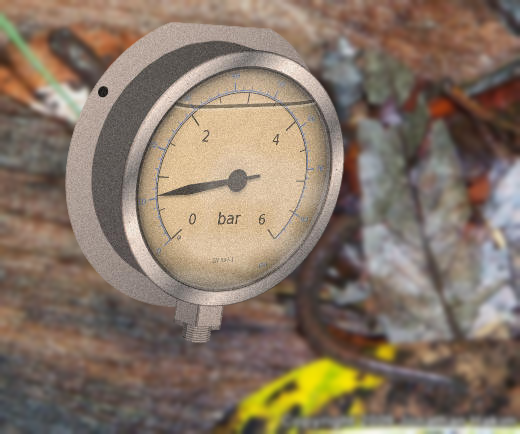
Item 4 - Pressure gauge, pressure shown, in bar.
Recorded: 0.75 bar
